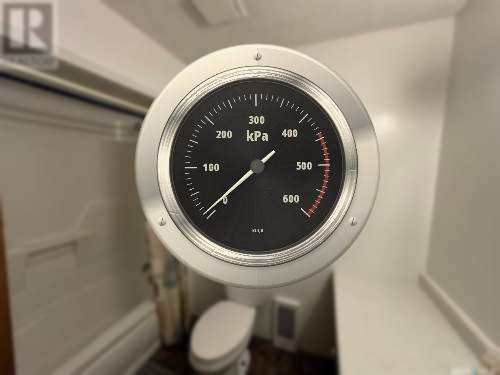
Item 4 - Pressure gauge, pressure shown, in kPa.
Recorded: 10 kPa
